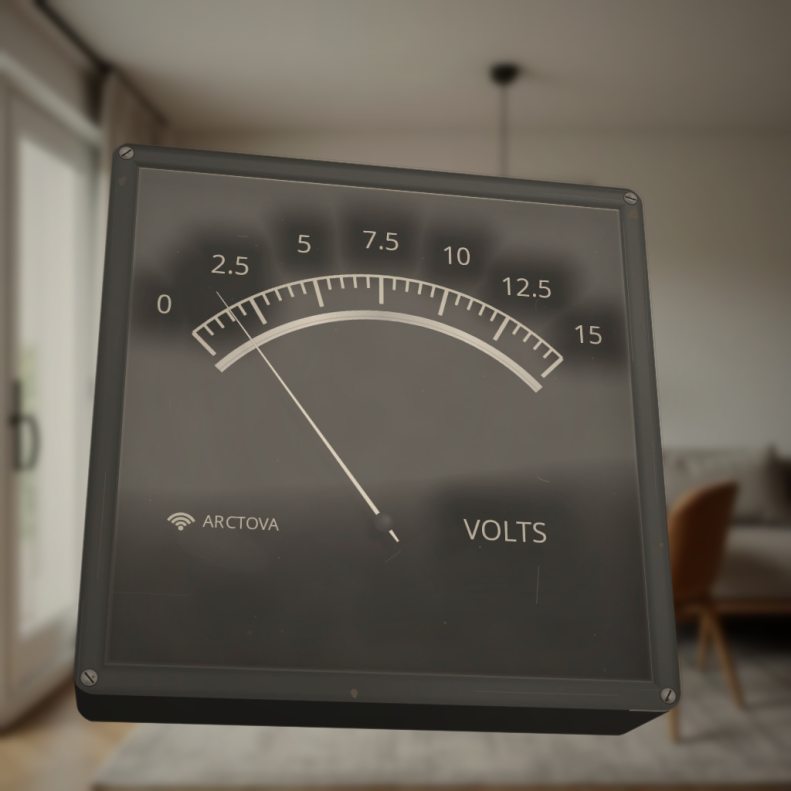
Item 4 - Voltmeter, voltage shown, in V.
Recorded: 1.5 V
